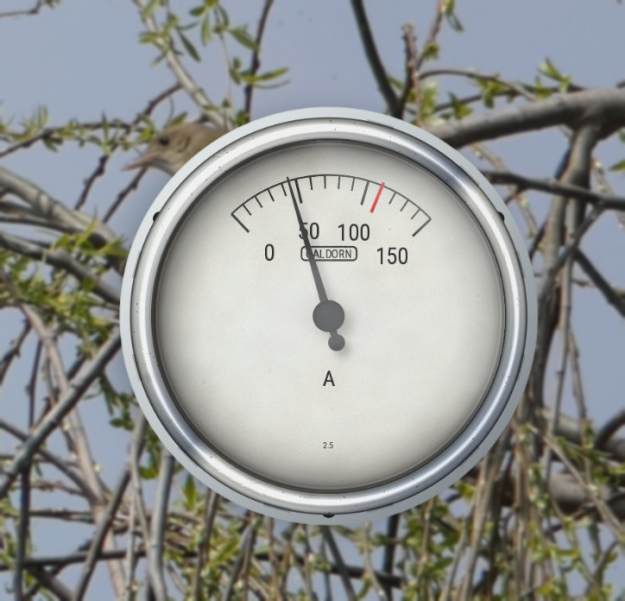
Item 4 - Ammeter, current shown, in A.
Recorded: 45 A
